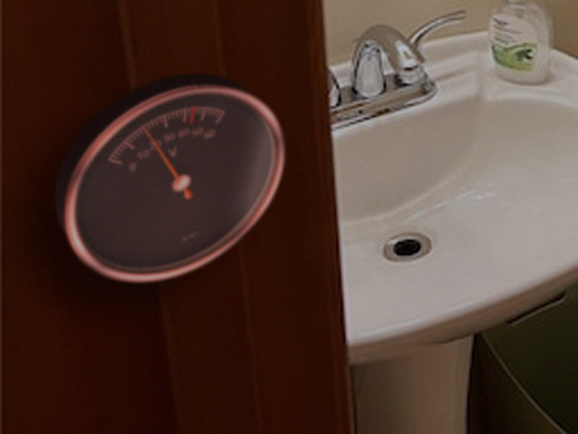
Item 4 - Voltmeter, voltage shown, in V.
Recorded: 20 V
